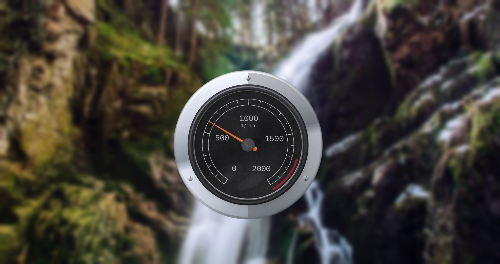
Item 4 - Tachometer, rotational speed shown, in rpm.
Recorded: 600 rpm
